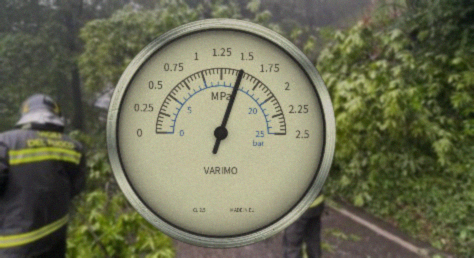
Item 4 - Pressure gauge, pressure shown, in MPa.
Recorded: 1.5 MPa
